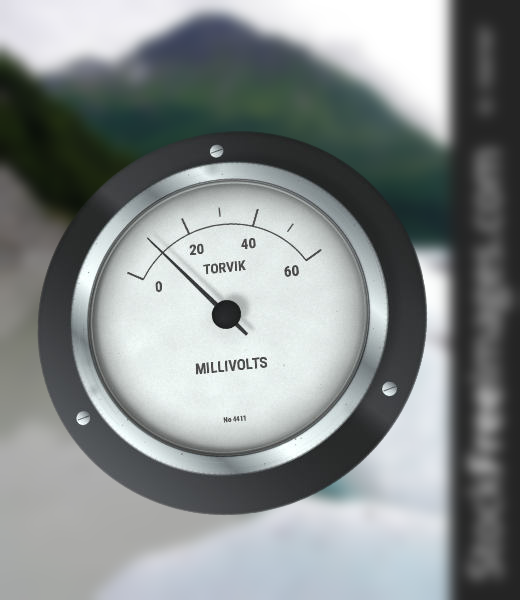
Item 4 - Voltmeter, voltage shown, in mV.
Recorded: 10 mV
